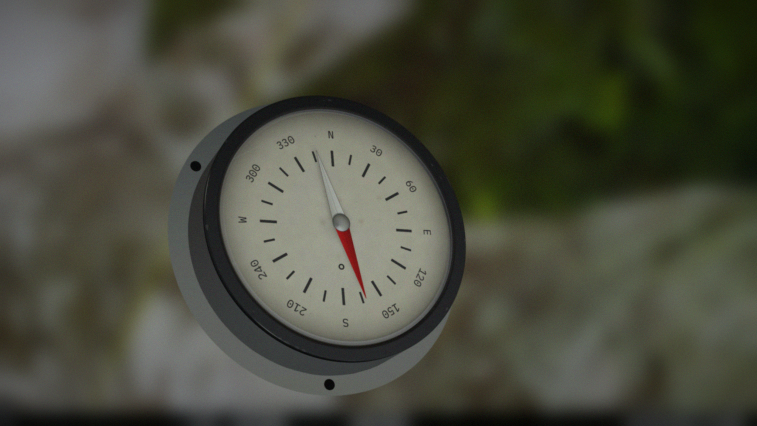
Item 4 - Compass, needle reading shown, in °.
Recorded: 165 °
